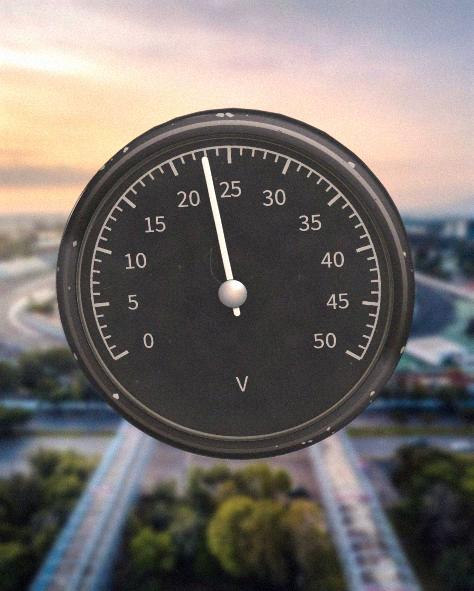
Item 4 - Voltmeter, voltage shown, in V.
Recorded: 23 V
